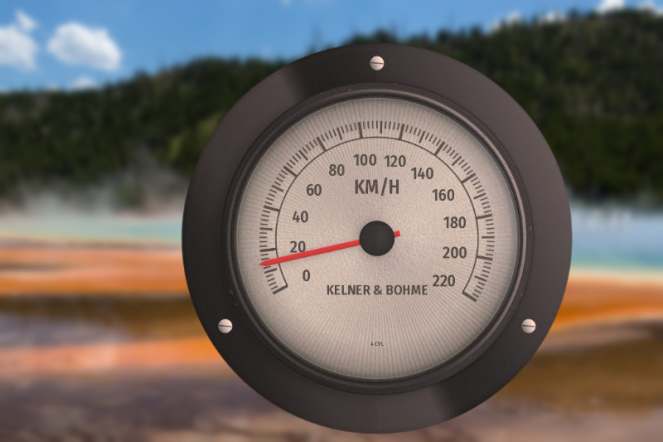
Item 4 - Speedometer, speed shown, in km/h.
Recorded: 14 km/h
